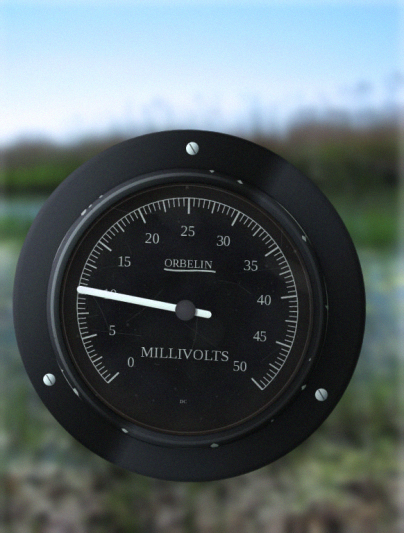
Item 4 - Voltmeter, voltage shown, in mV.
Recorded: 10 mV
